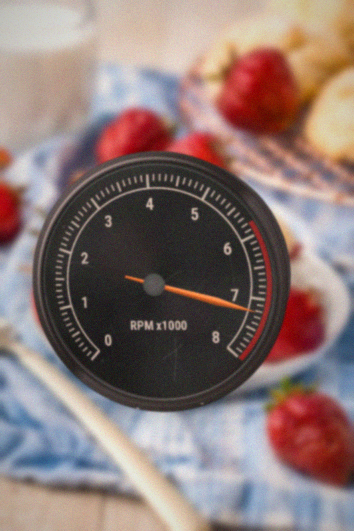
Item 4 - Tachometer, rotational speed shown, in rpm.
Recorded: 7200 rpm
